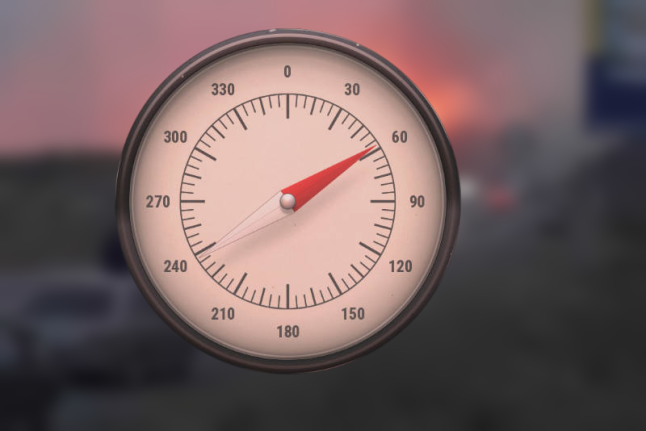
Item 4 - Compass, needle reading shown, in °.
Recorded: 57.5 °
